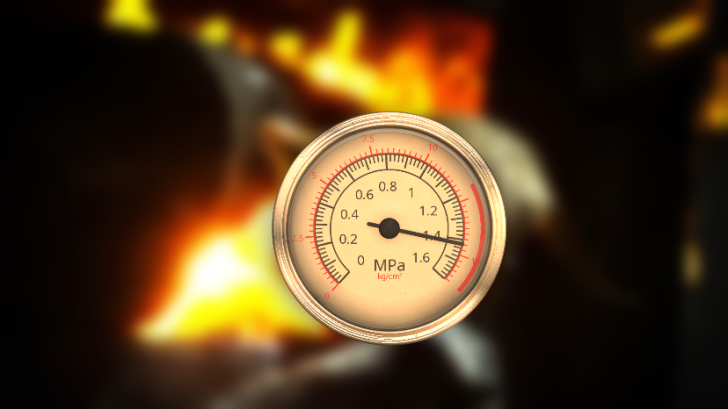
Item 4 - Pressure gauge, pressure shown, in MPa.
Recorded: 1.42 MPa
